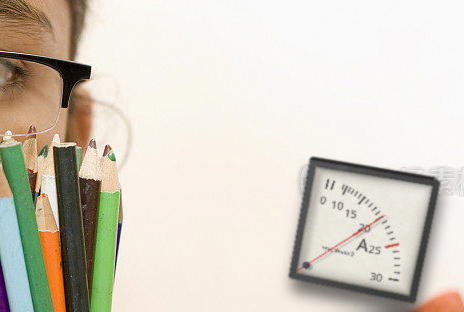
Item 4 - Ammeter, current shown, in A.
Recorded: 20 A
